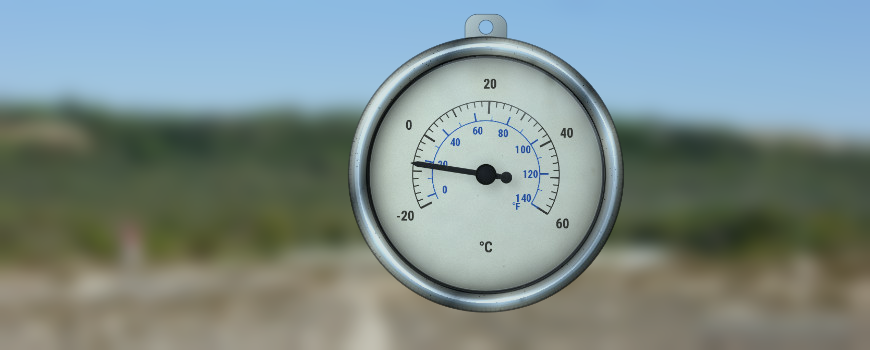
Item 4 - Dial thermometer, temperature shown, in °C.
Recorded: -8 °C
